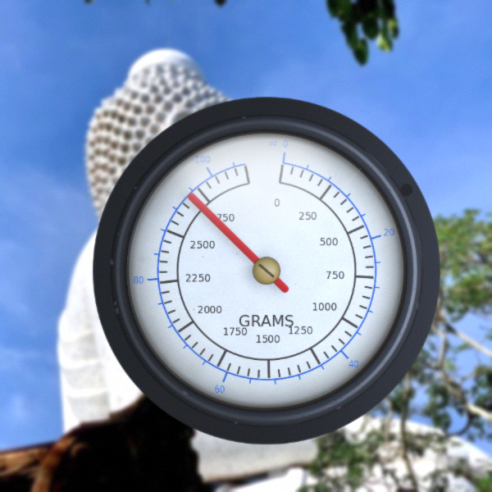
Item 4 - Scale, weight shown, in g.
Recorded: 2700 g
